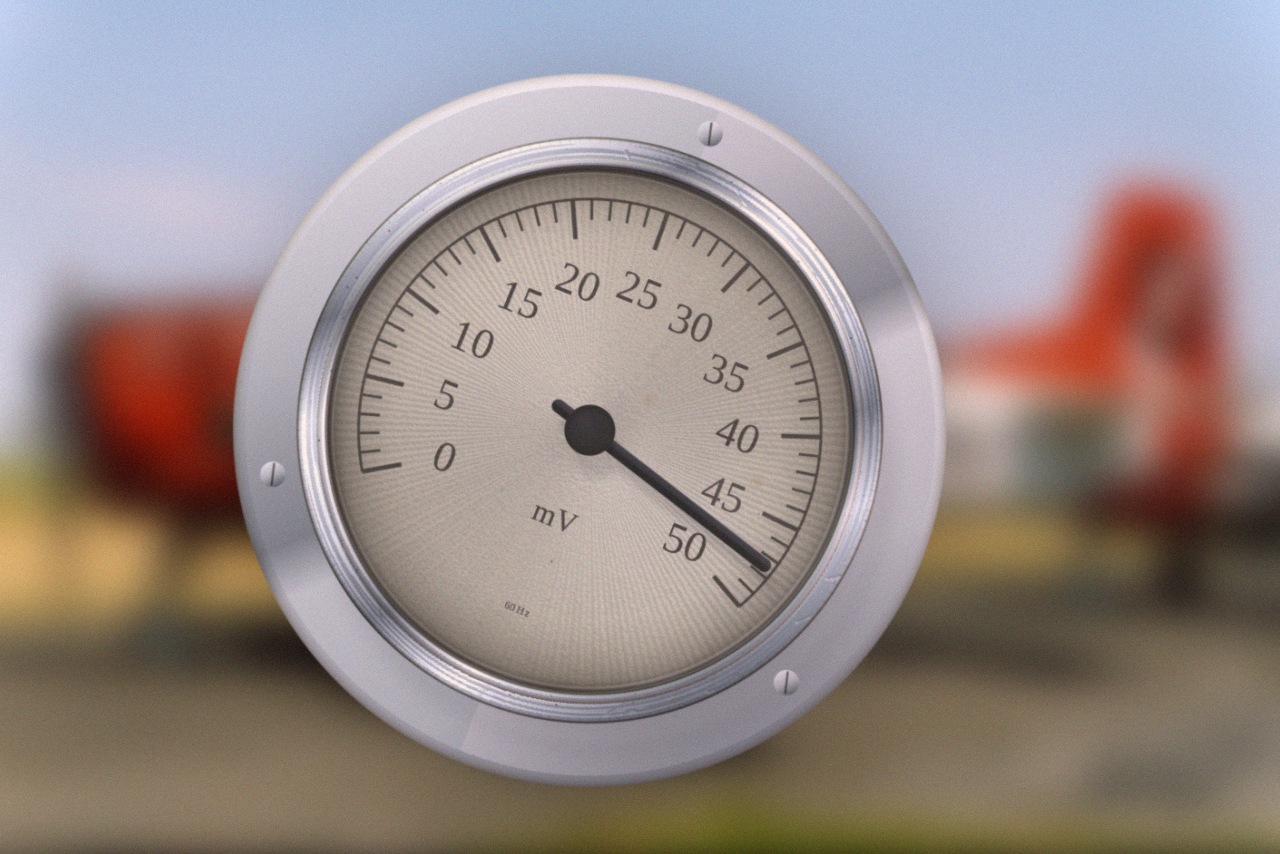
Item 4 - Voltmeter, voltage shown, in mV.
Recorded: 47.5 mV
